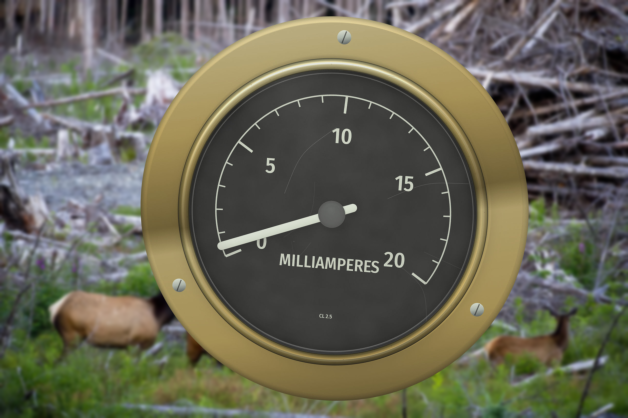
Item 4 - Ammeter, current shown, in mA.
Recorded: 0.5 mA
